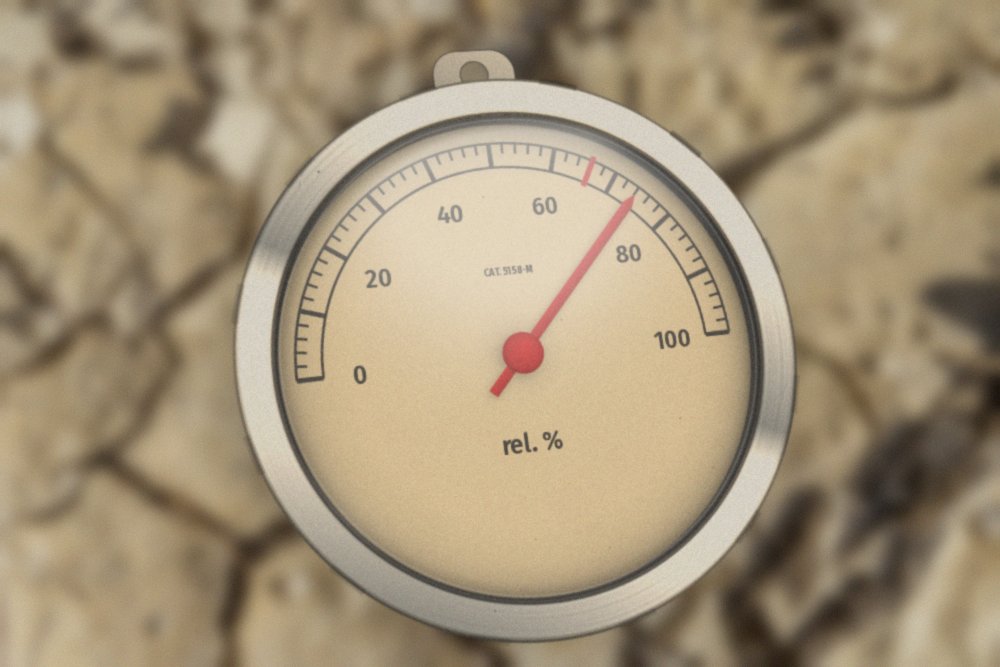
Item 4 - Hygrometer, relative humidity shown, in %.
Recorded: 74 %
